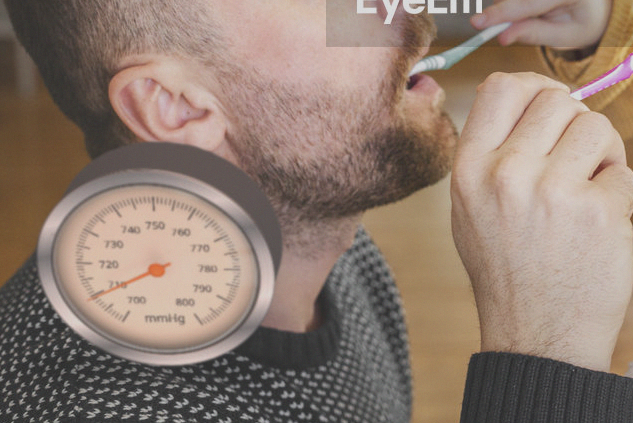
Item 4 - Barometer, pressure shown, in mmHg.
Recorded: 710 mmHg
